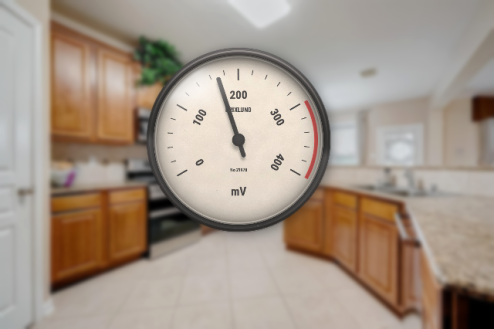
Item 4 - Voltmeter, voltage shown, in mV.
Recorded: 170 mV
